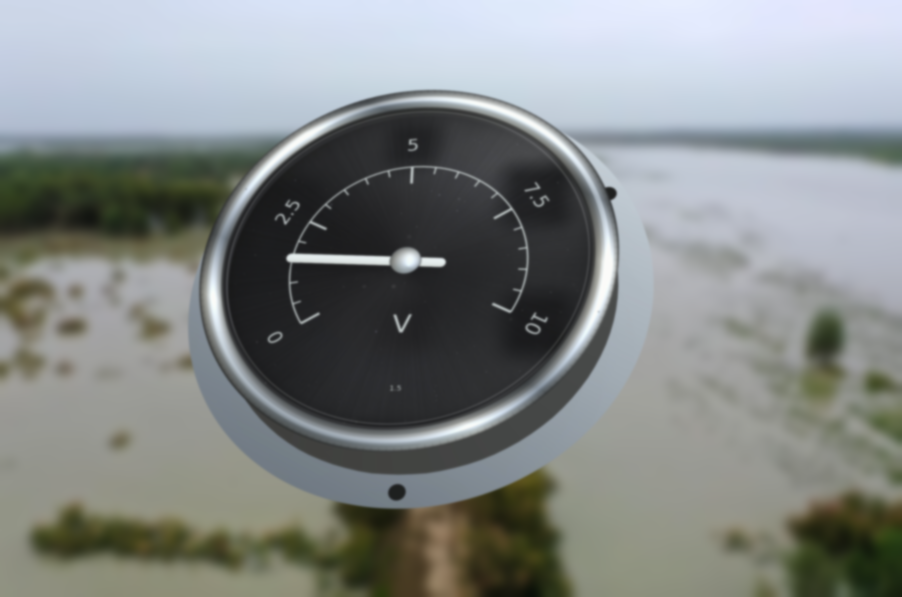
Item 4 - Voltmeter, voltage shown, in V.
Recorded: 1.5 V
